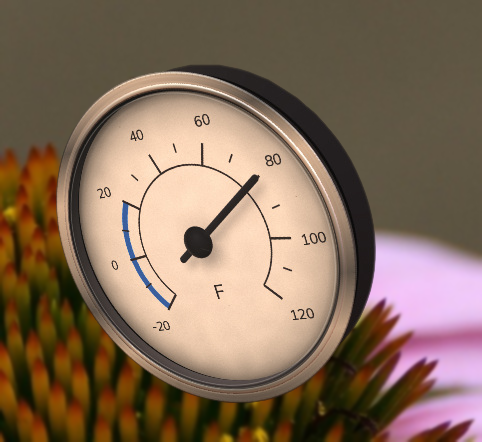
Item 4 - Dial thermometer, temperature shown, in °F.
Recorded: 80 °F
